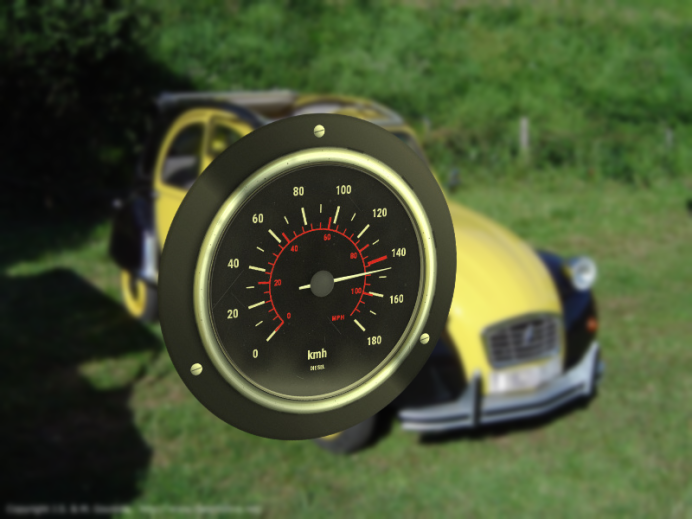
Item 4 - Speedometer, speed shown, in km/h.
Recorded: 145 km/h
